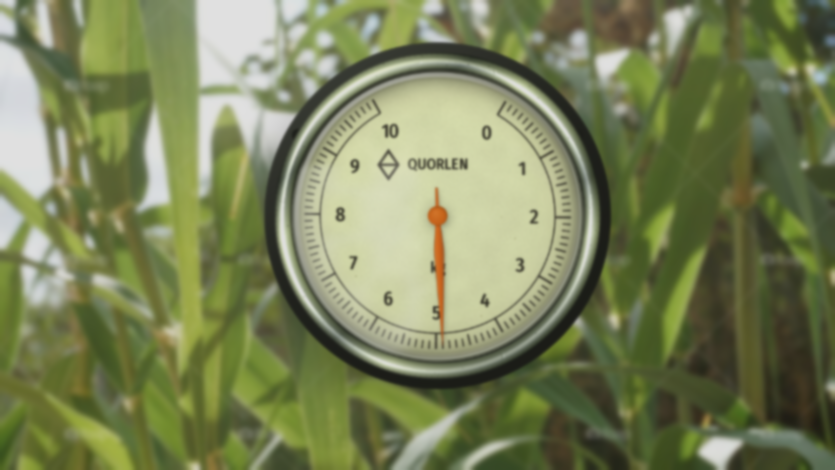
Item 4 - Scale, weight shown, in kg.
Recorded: 4.9 kg
